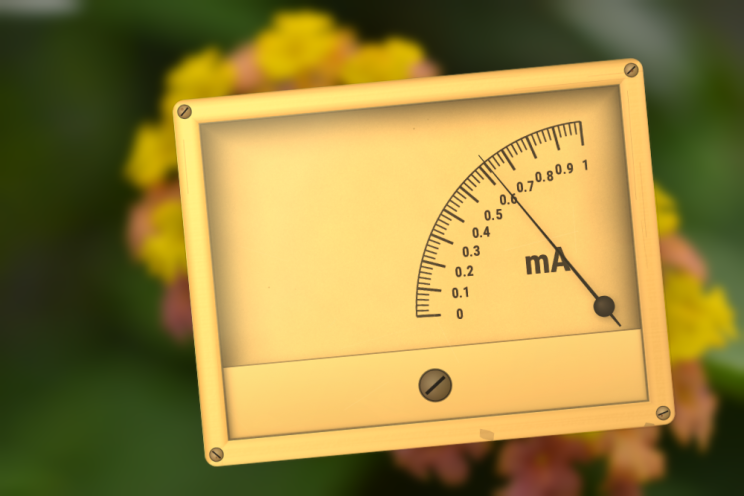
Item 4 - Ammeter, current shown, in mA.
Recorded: 0.62 mA
